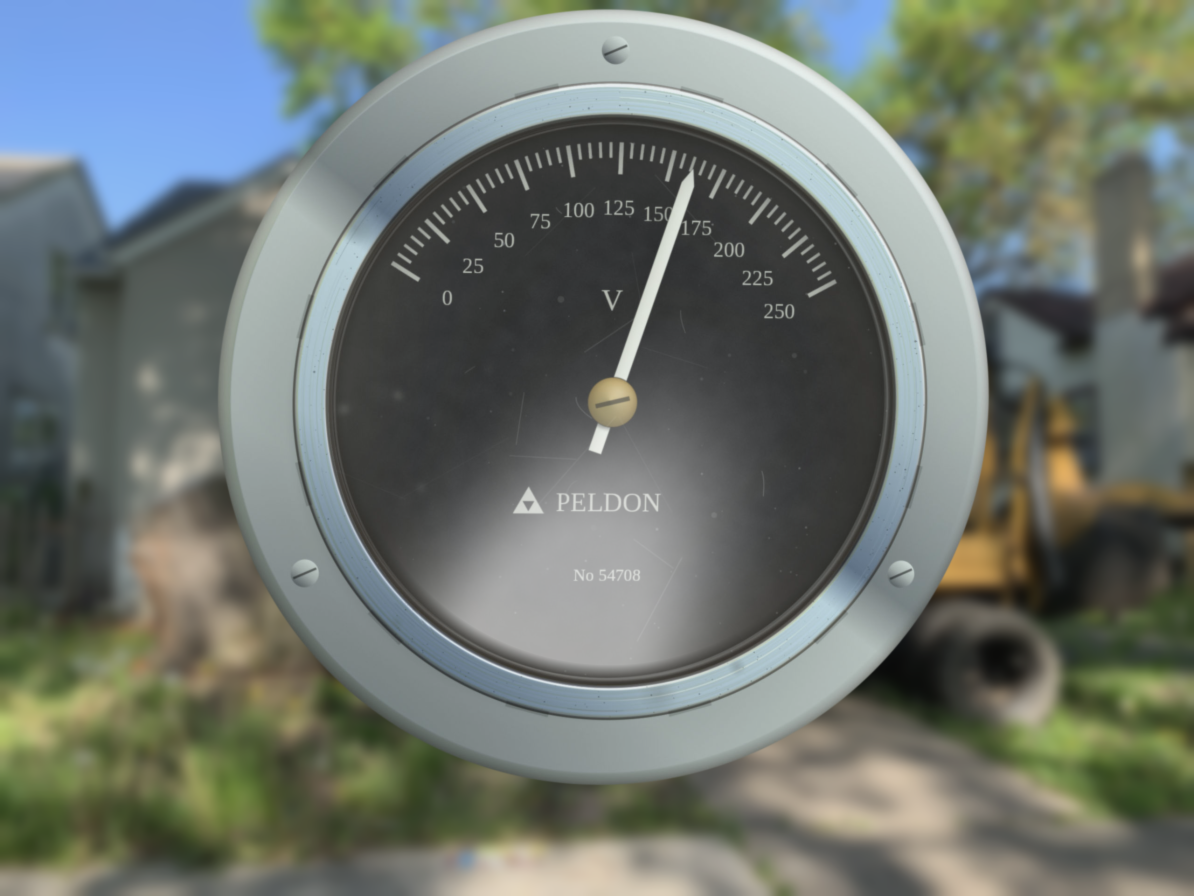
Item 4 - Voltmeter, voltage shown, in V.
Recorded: 160 V
